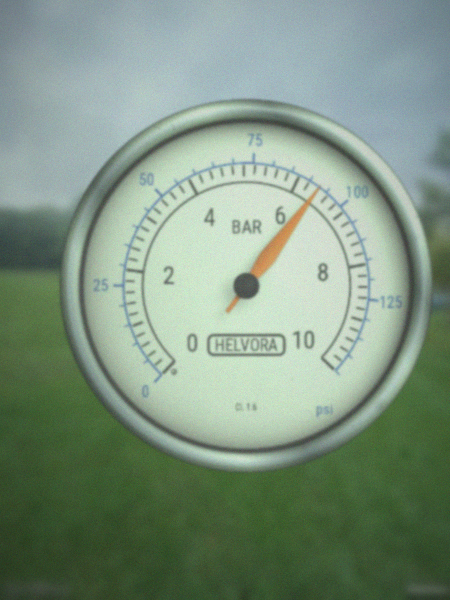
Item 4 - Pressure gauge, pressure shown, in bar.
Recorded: 6.4 bar
